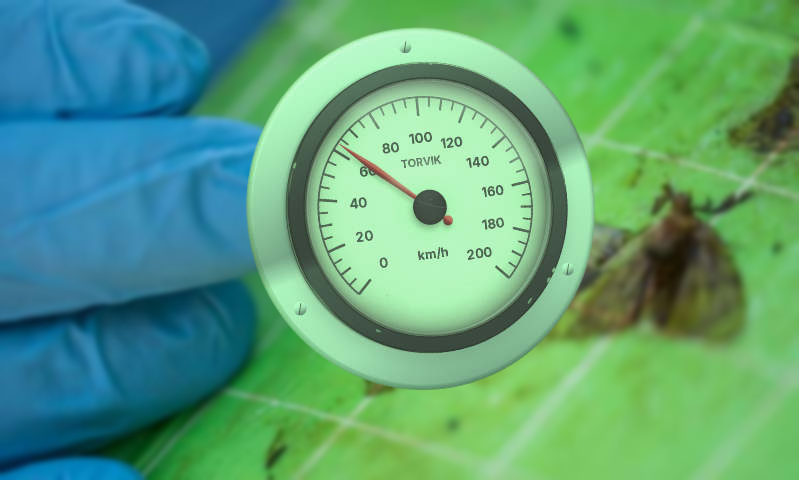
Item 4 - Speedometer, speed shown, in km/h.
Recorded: 62.5 km/h
